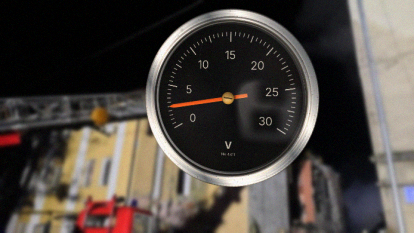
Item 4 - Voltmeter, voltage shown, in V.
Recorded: 2.5 V
